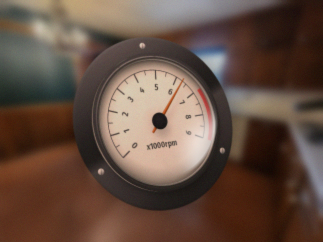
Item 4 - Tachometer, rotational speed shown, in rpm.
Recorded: 6250 rpm
